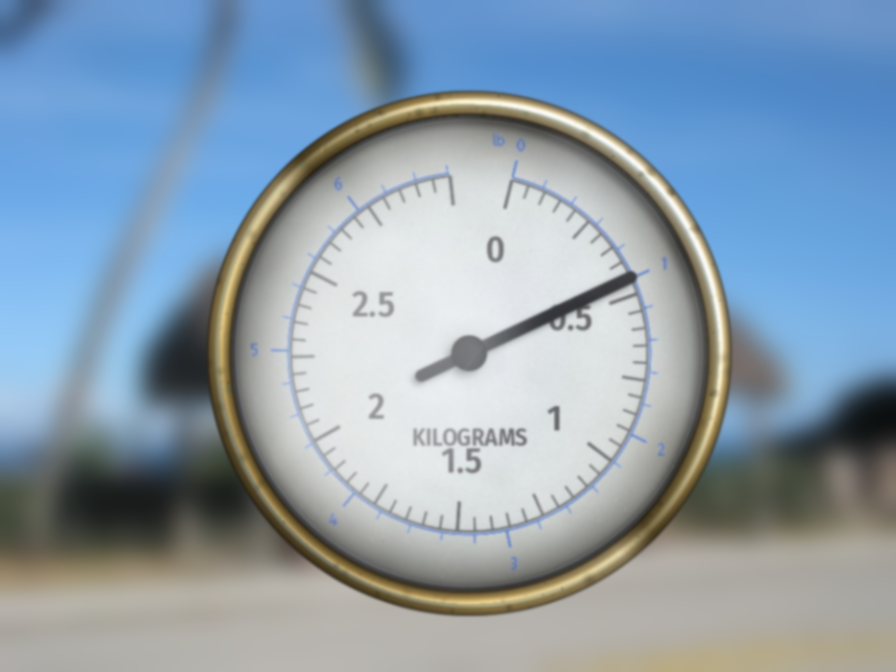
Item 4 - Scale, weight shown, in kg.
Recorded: 0.45 kg
